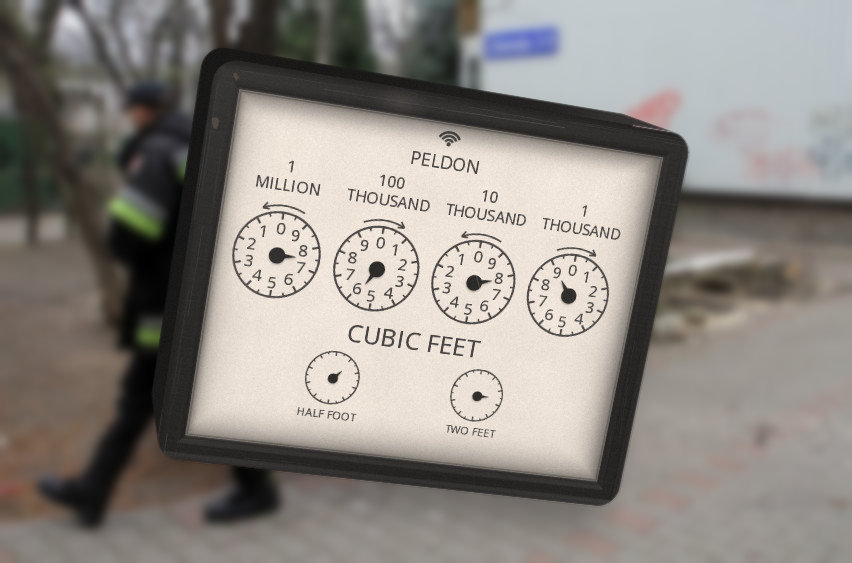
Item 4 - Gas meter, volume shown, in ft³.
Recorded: 757900 ft³
